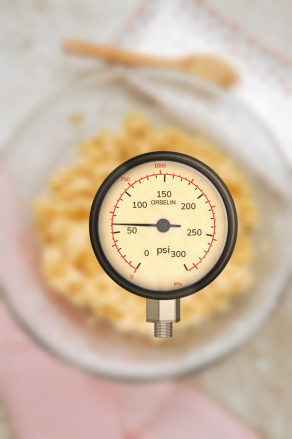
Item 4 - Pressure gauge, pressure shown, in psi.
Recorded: 60 psi
